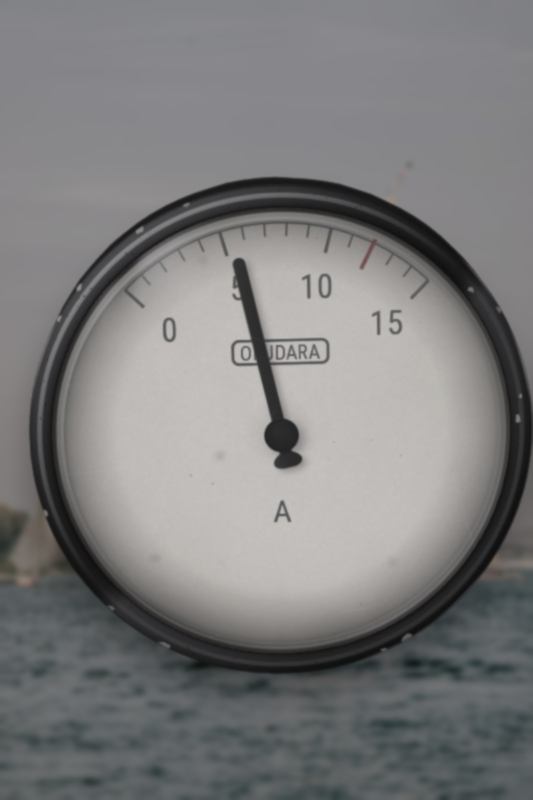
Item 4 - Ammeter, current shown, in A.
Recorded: 5.5 A
